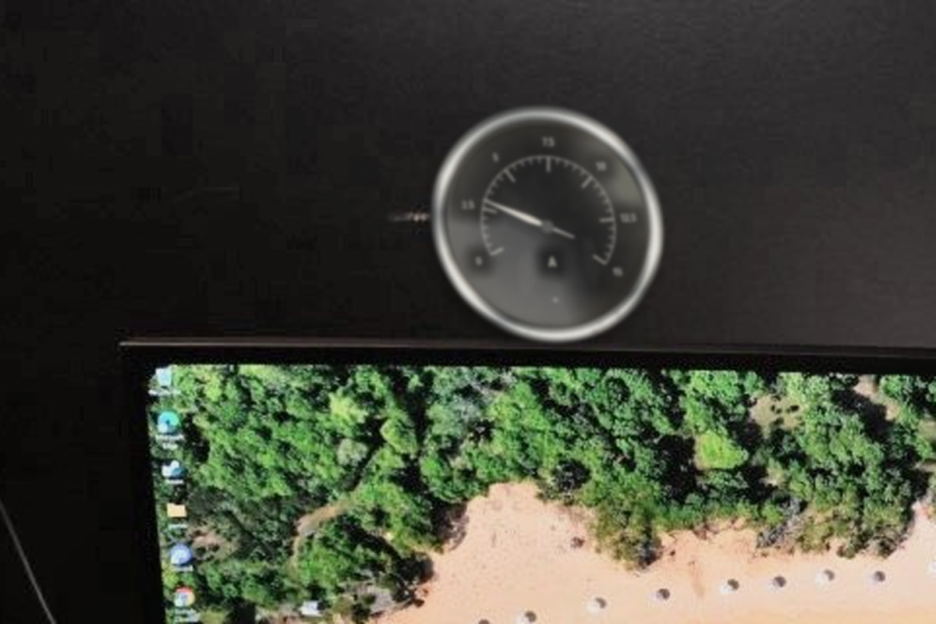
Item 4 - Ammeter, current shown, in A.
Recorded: 3 A
